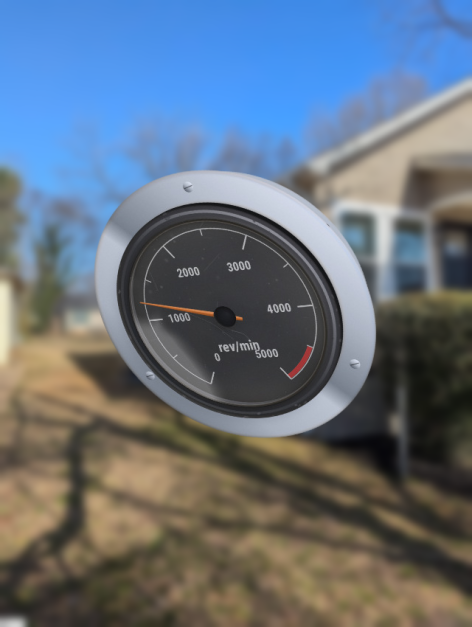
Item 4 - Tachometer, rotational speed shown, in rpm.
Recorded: 1250 rpm
